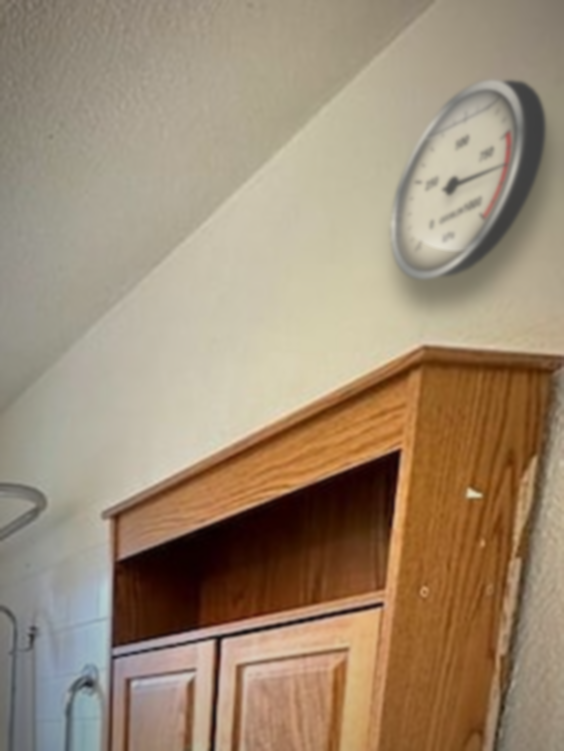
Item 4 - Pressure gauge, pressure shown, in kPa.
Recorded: 850 kPa
